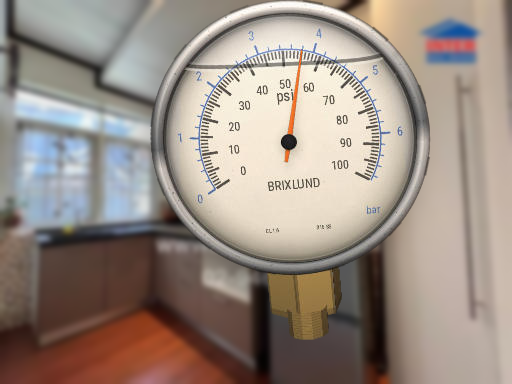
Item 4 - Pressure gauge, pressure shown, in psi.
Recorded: 55 psi
